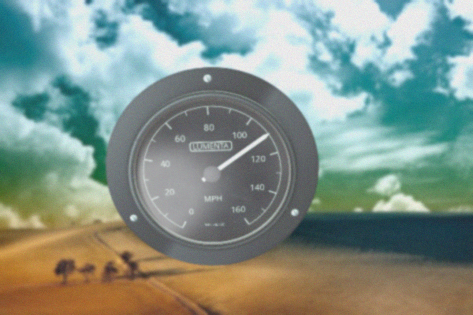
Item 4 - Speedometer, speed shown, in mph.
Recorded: 110 mph
